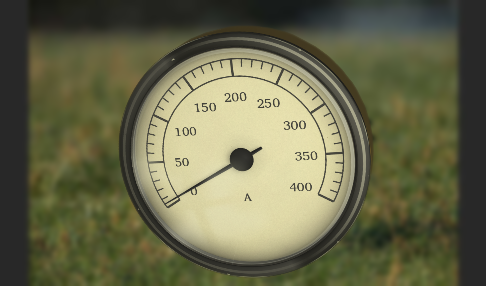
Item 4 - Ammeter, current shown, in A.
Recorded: 5 A
